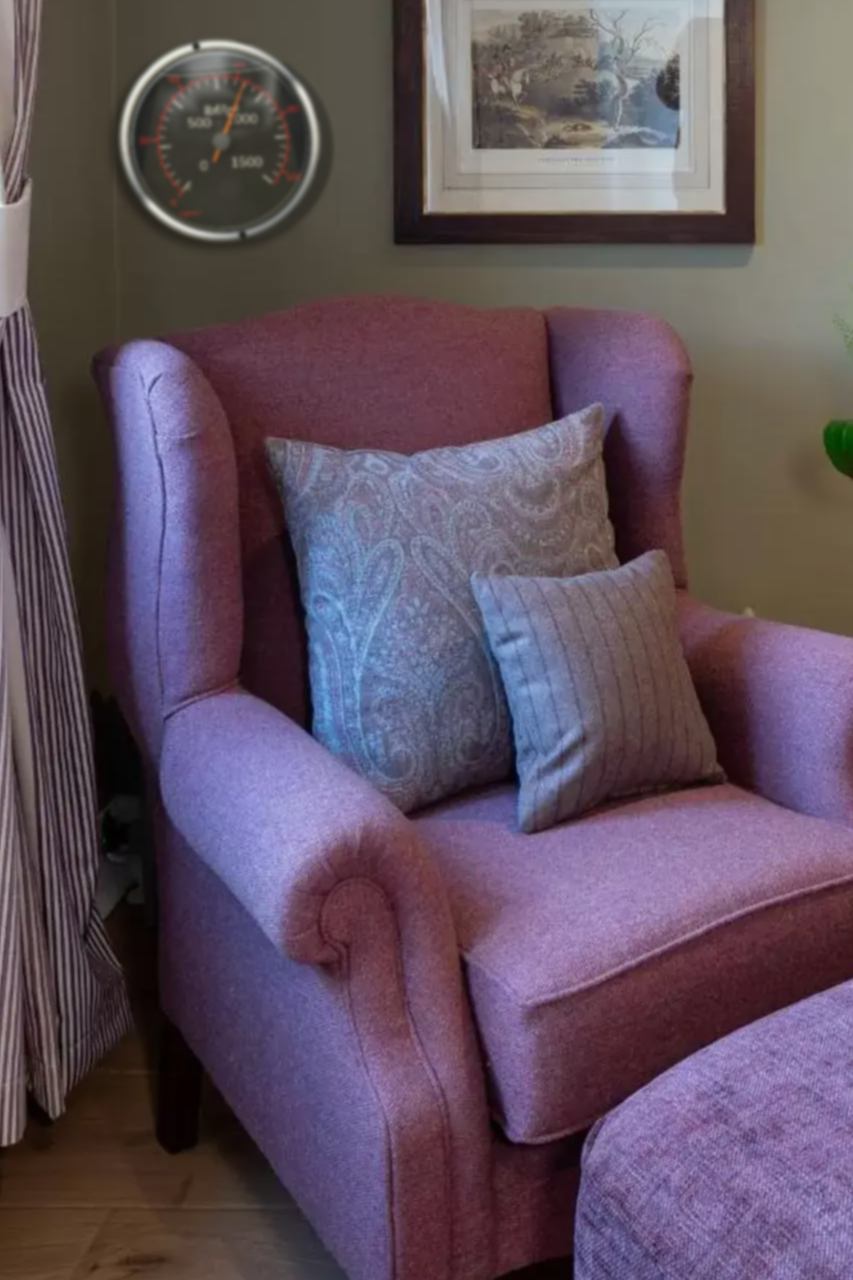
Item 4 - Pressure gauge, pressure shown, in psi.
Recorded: 900 psi
